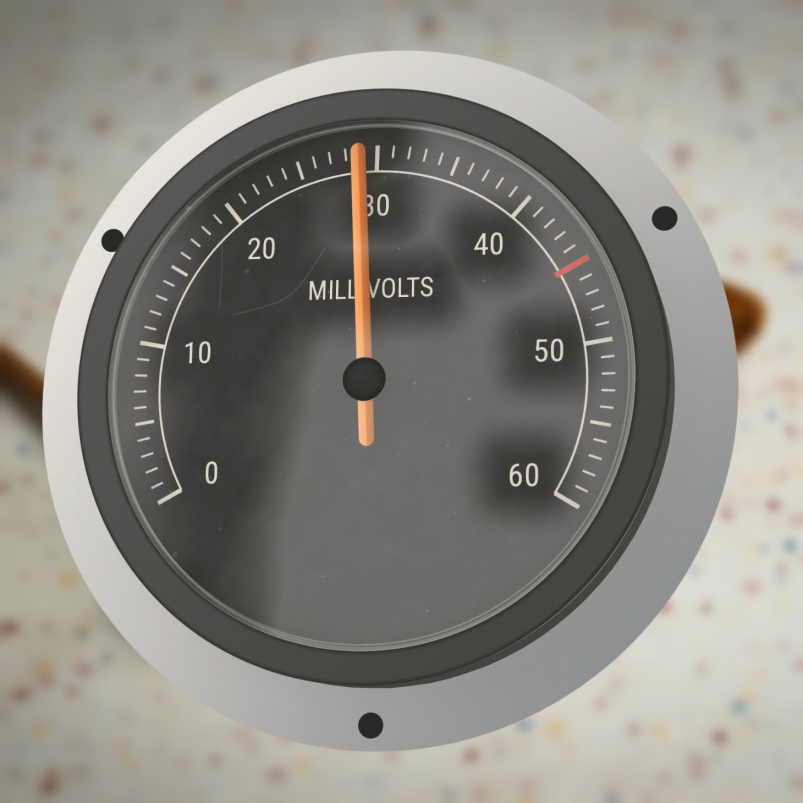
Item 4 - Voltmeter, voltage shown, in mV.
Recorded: 29 mV
